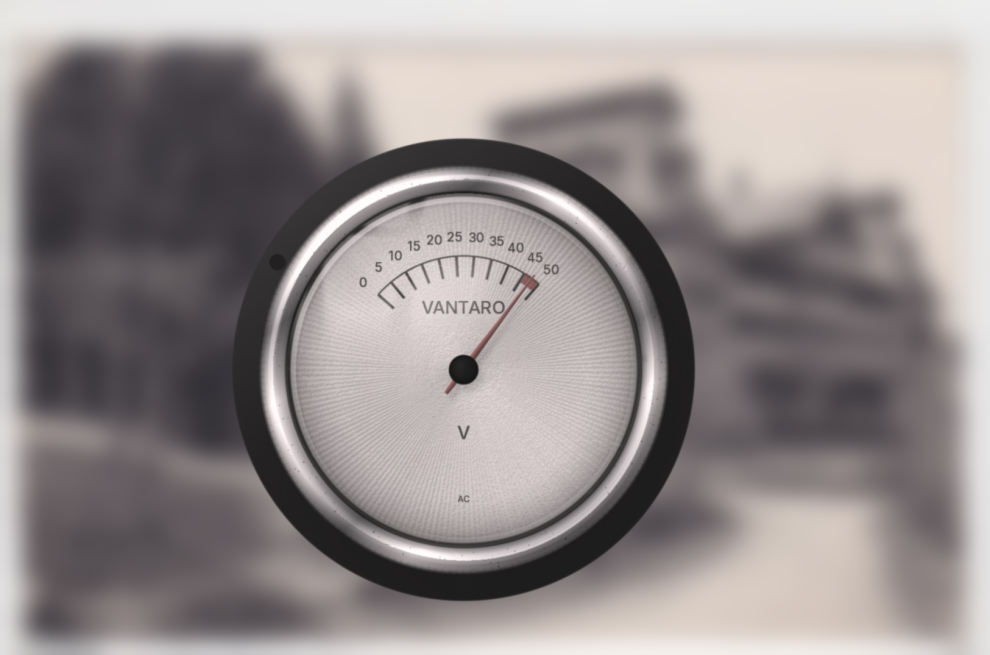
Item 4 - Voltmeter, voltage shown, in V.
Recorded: 47.5 V
